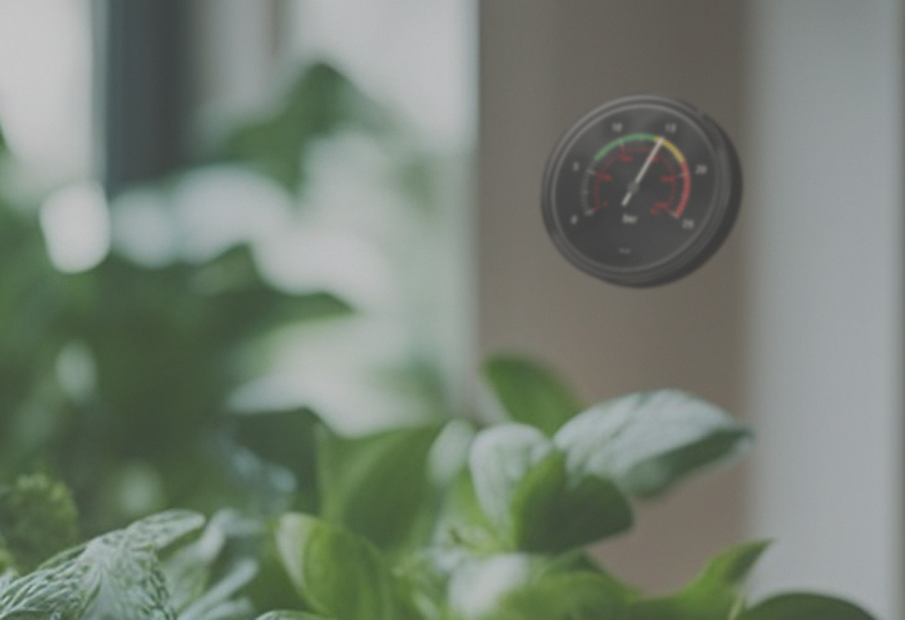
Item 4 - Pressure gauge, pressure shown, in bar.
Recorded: 15 bar
